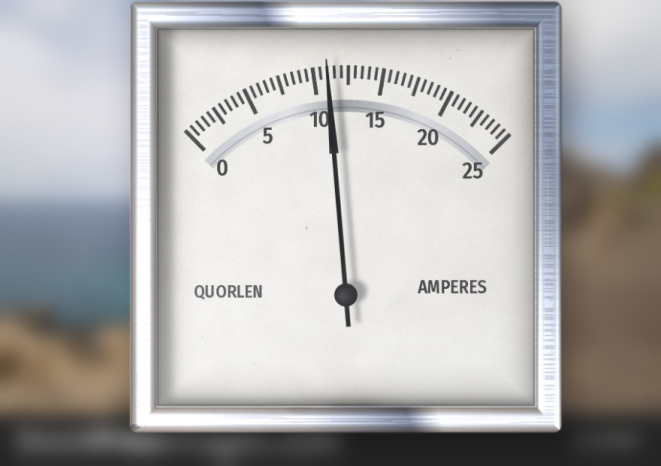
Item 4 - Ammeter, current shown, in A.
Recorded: 11 A
